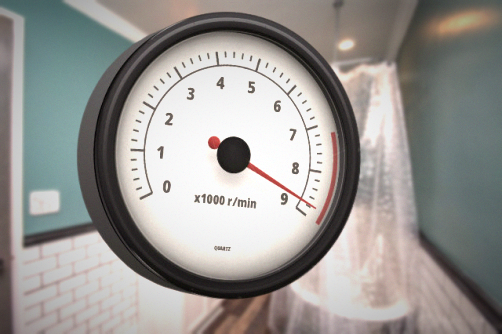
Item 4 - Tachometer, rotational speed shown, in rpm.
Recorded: 8800 rpm
